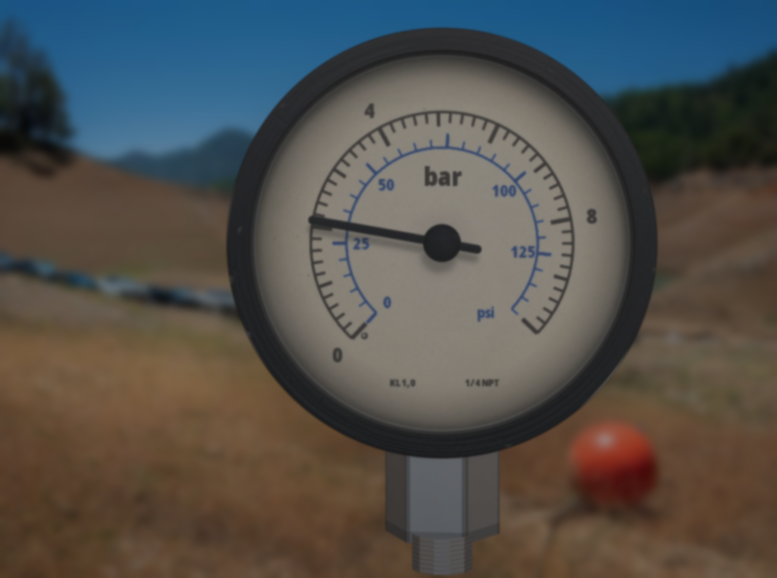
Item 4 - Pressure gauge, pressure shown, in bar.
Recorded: 2.1 bar
